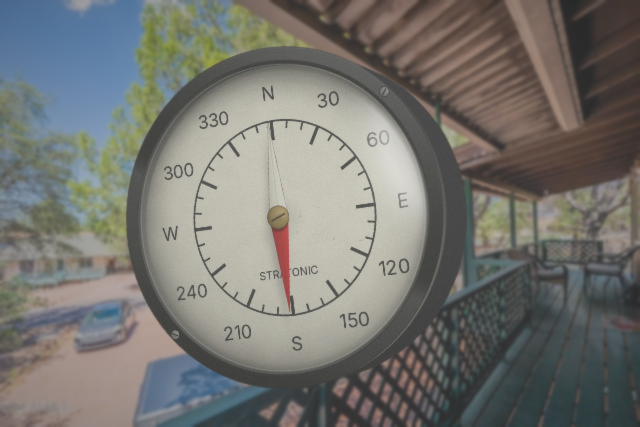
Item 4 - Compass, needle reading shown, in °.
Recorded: 180 °
